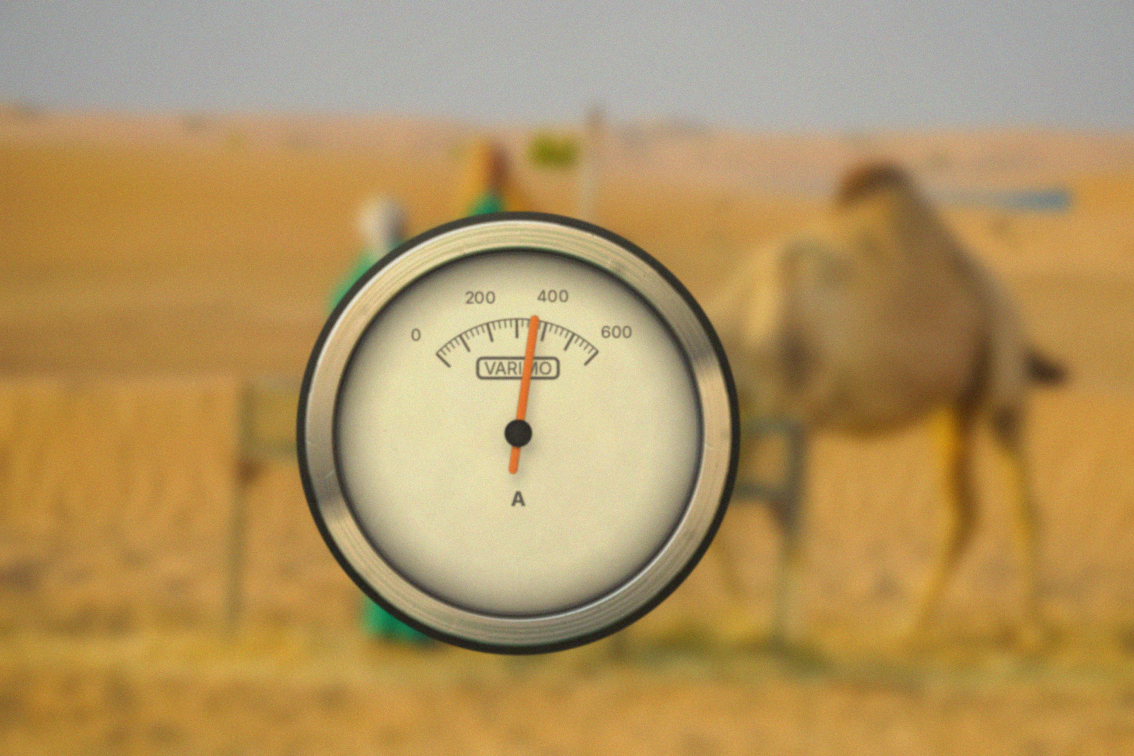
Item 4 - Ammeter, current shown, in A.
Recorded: 360 A
